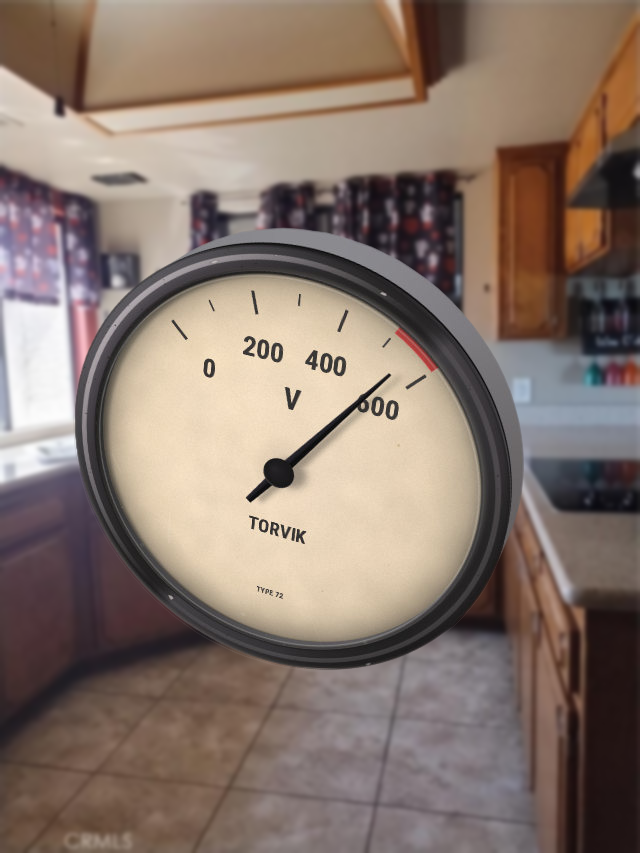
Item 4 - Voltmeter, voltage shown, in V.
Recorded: 550 V
